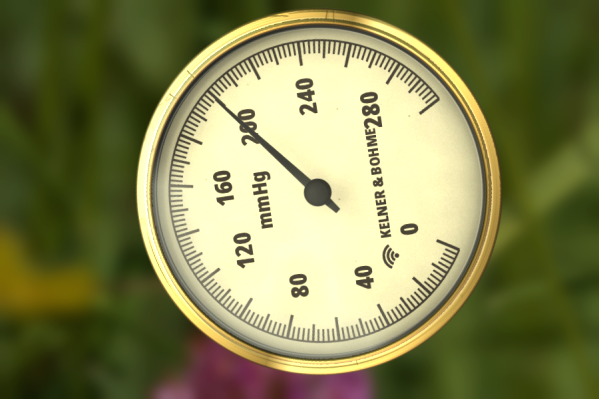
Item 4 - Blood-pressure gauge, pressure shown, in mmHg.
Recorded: 200 mmHg
